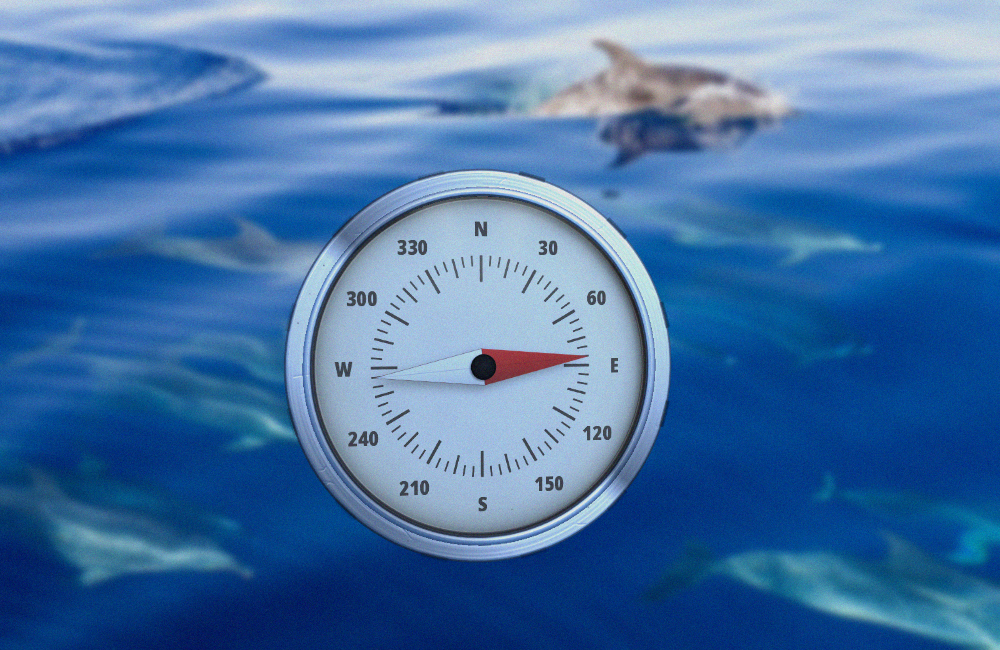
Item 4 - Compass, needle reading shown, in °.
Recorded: 85 °
